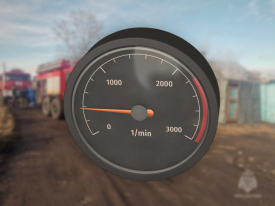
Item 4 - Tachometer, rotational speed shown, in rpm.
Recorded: 400 rpm
